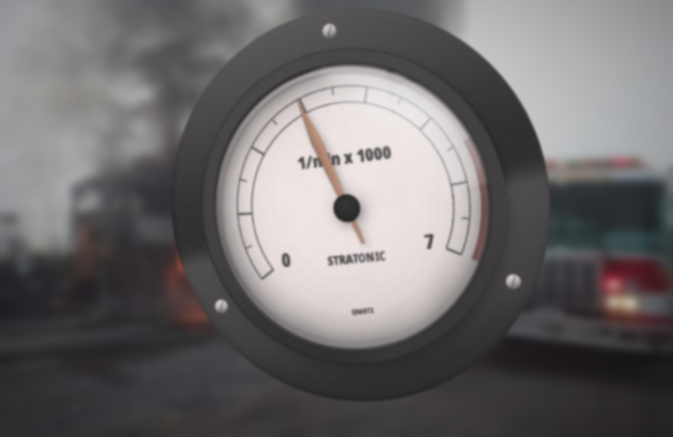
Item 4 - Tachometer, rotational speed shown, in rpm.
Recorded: 3000 rpm
